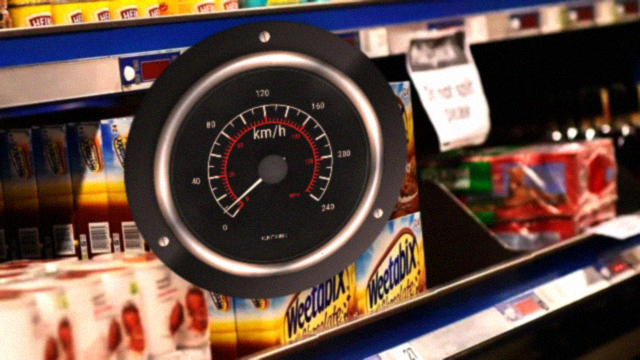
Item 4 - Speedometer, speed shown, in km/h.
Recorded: 10 km/h
